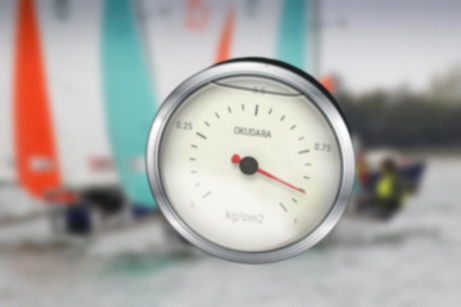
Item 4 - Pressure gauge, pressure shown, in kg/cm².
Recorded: 0.9 kg/cm²
